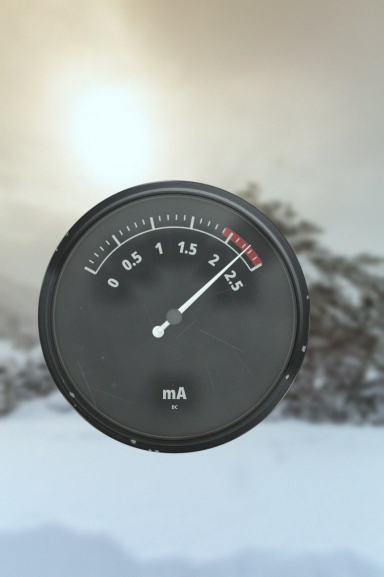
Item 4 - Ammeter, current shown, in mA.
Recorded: 2.25 mA
